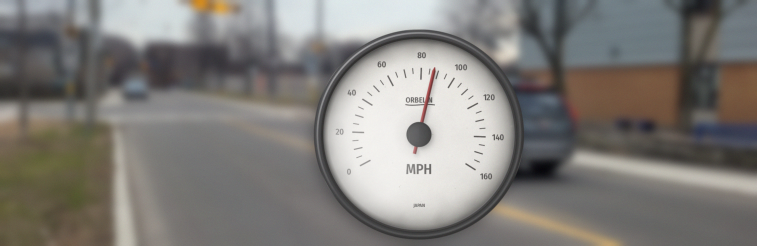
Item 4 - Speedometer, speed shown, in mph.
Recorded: 87.5 mph
